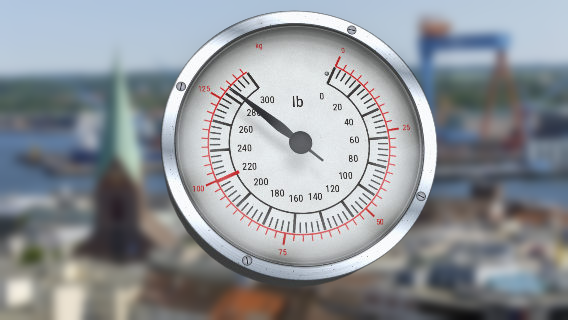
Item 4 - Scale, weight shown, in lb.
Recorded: 284 lb
